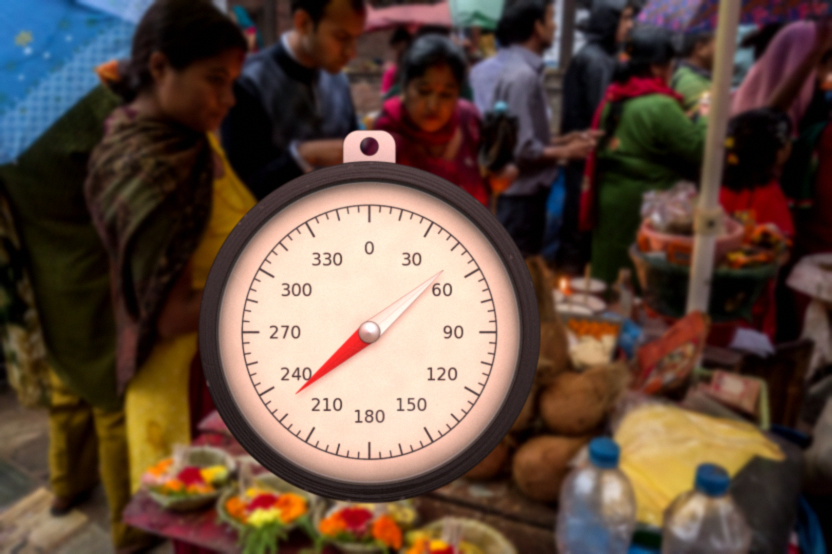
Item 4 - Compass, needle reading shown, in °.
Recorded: 230 °
